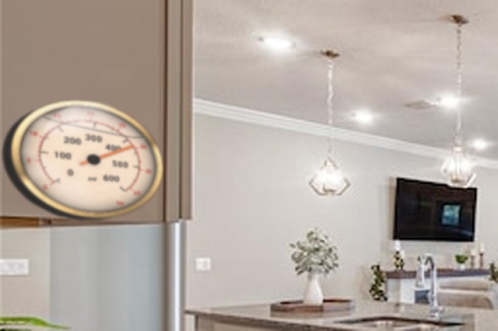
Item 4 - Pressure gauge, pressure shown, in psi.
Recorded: 425 psi
